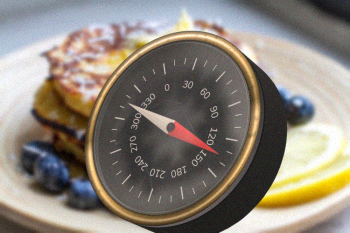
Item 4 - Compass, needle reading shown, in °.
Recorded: 135 °
